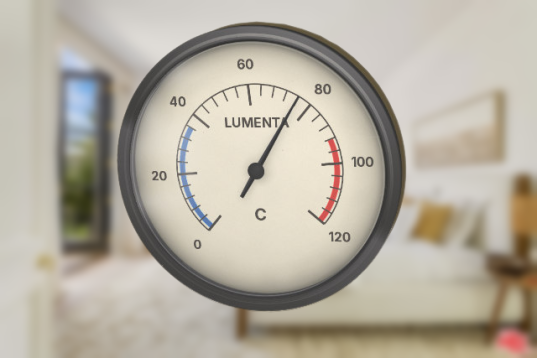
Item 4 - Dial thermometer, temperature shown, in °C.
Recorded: 76 °C
